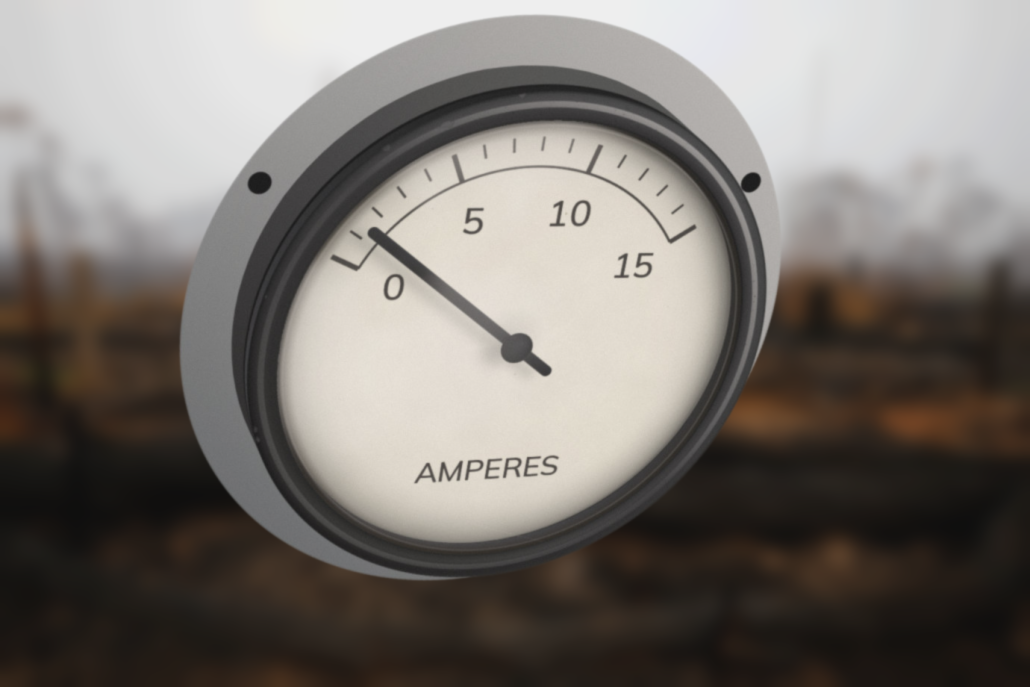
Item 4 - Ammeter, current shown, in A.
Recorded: 1.5 A
